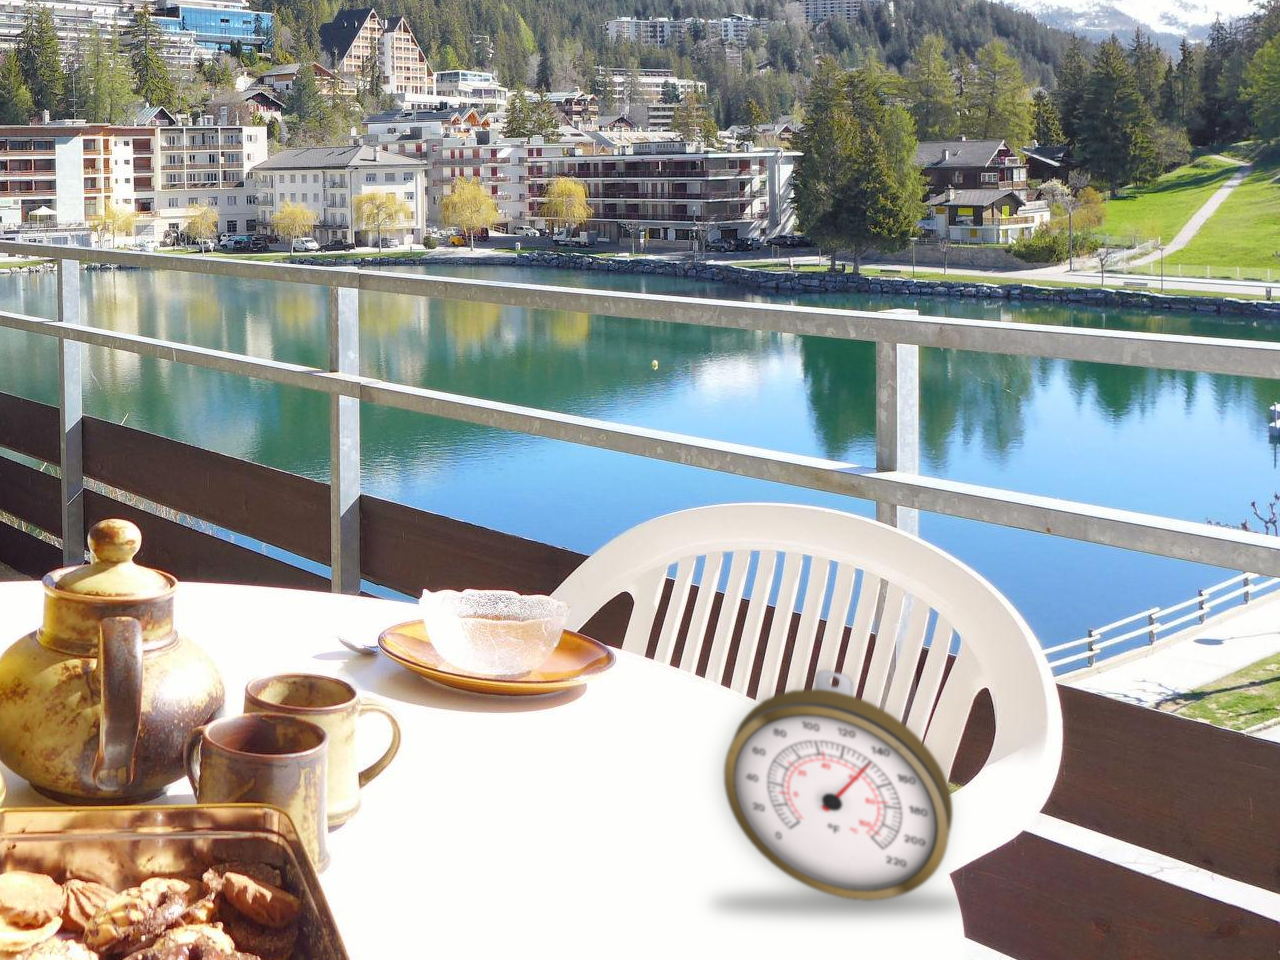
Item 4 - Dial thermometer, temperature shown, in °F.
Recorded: 140 °F
